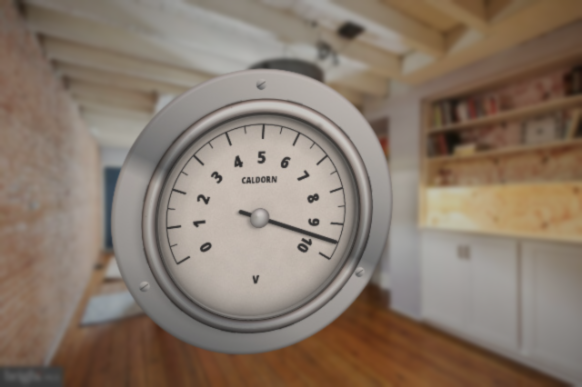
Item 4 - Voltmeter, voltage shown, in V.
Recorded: 9.5 V
